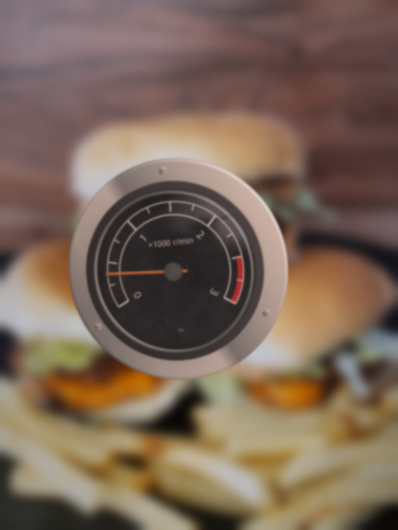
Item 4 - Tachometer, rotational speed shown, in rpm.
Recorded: 375 rpm
